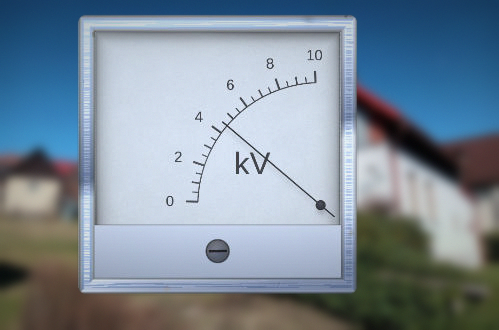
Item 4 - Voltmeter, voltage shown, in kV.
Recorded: 4.5 kV
